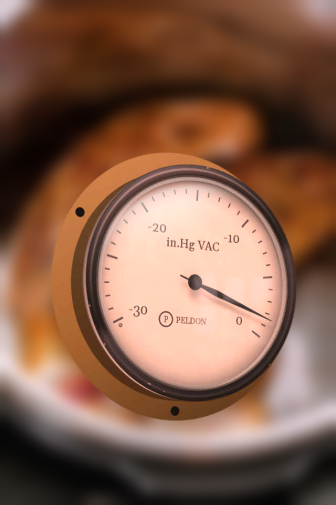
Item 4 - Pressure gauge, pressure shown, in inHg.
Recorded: -1.5 inHg
